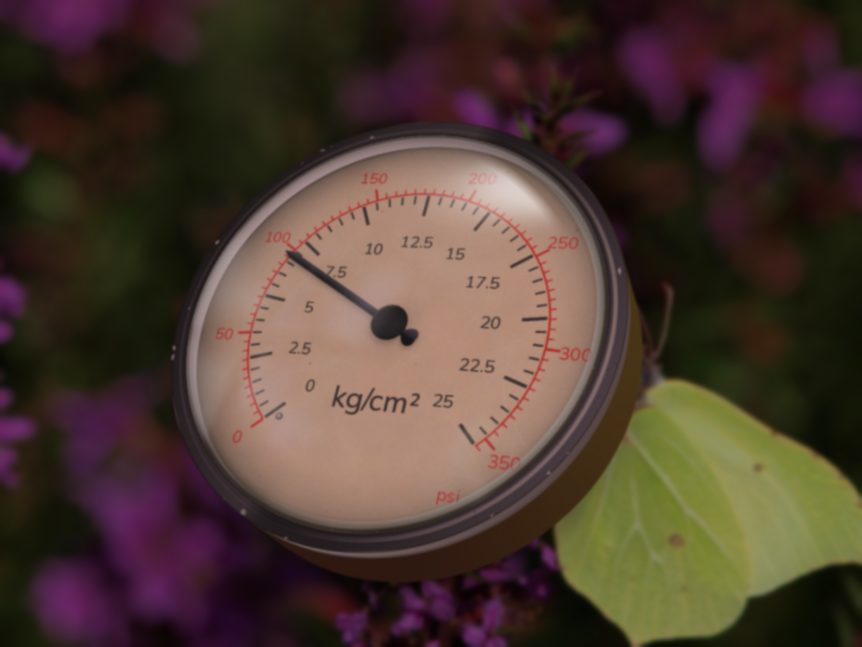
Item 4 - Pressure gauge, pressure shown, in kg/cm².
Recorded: 6.75 kg/cm²
